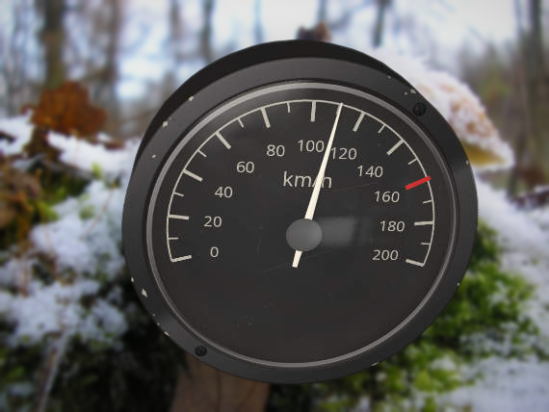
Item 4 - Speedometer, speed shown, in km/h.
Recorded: 110 km/h
